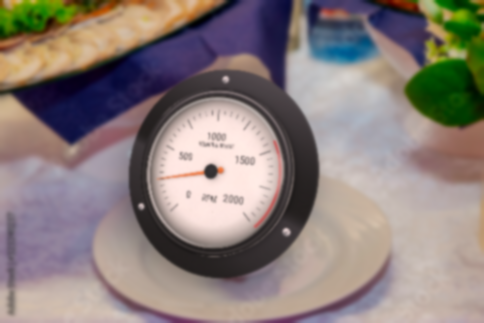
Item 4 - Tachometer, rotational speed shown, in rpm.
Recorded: 250 rpm
